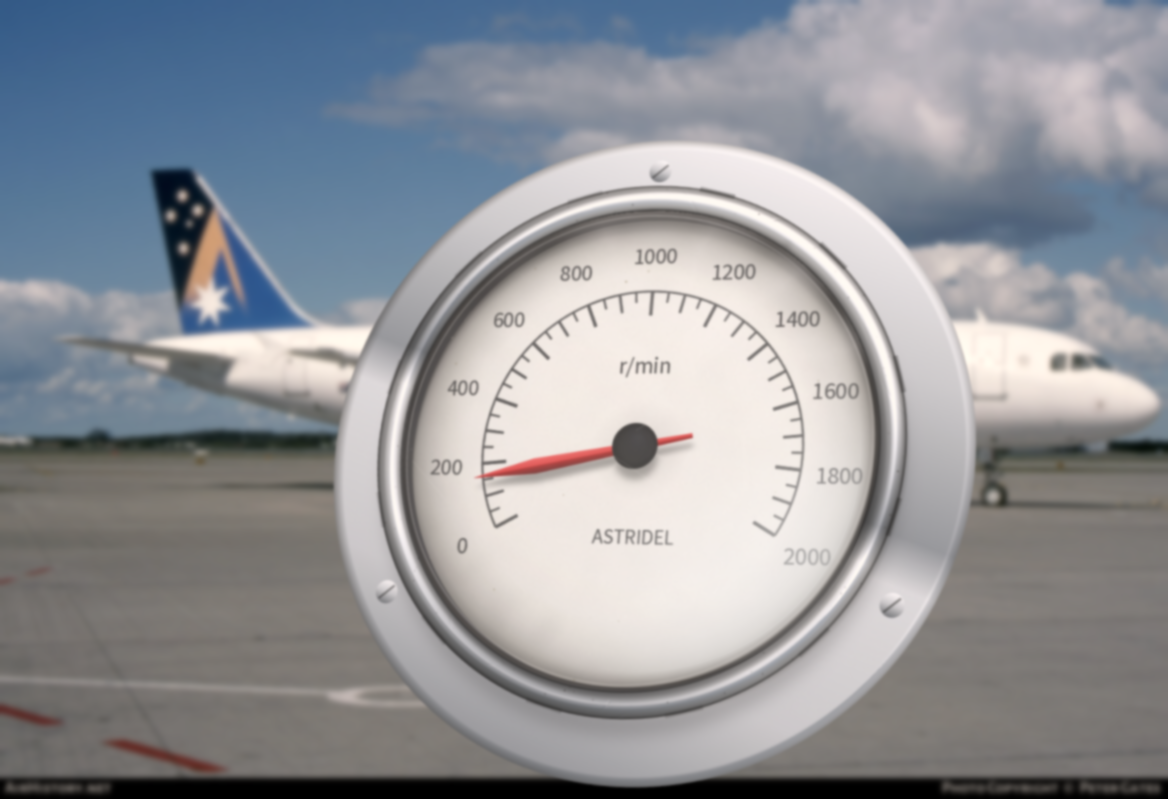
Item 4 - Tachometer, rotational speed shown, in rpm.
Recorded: 150 rpm
